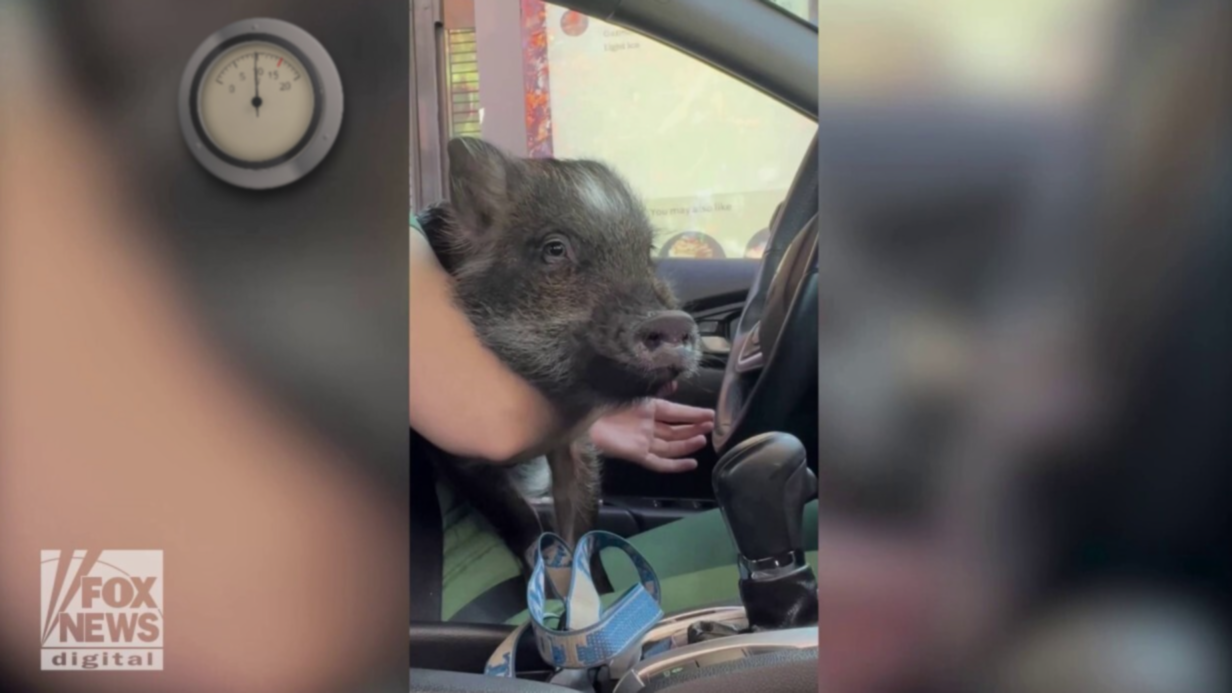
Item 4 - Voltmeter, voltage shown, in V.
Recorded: 10 V
